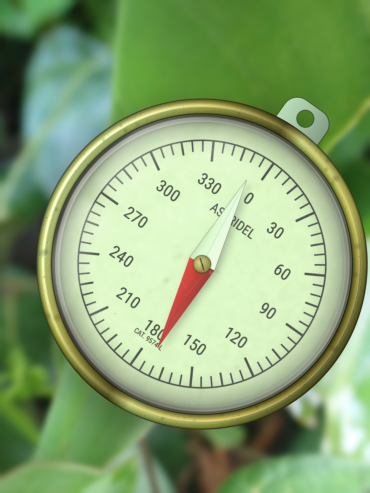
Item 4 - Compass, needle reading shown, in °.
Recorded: 172.5 °
